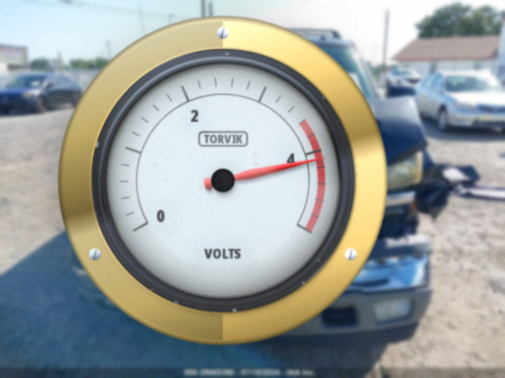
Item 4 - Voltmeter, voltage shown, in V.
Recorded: 4.1 V
